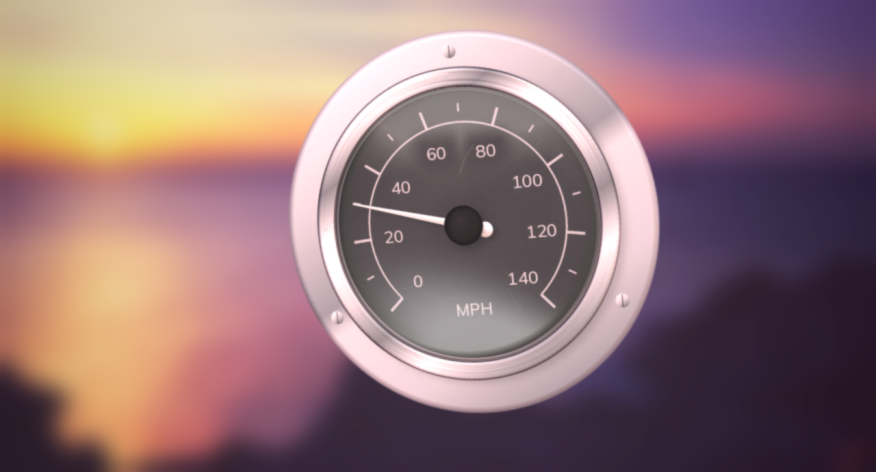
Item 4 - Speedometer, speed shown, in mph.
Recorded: 30 mph
